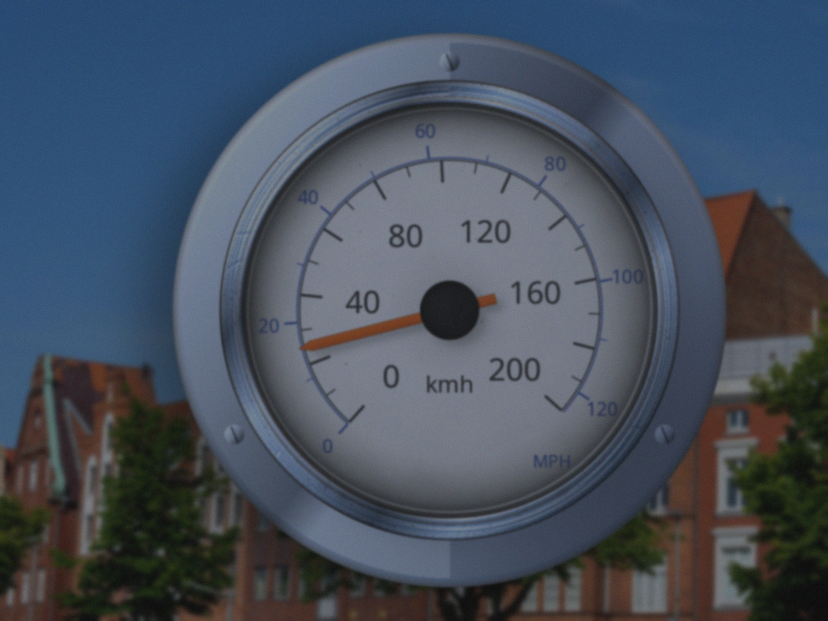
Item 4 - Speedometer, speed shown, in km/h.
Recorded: 25 km/h
